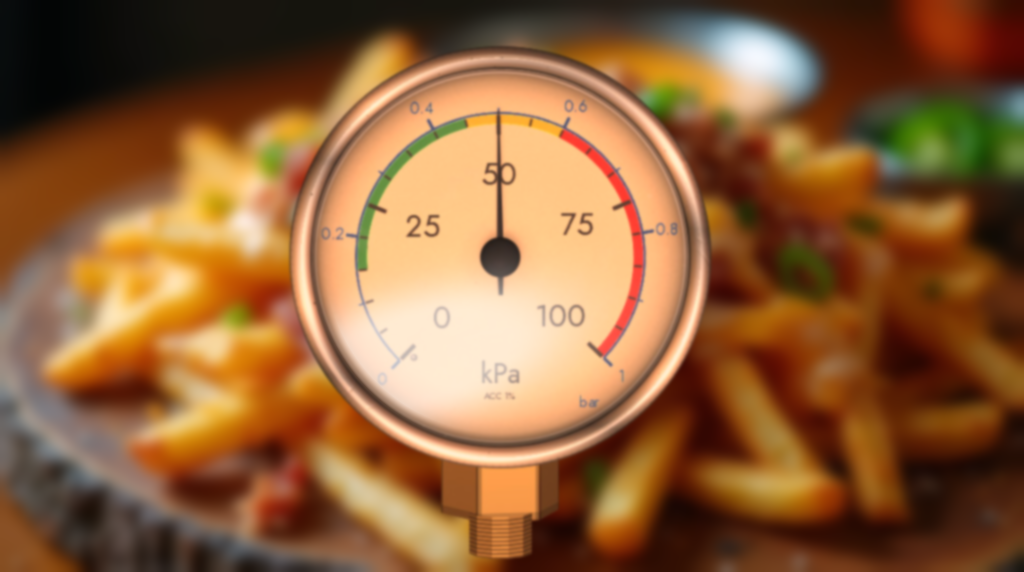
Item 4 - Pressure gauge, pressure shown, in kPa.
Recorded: 50 kPa
